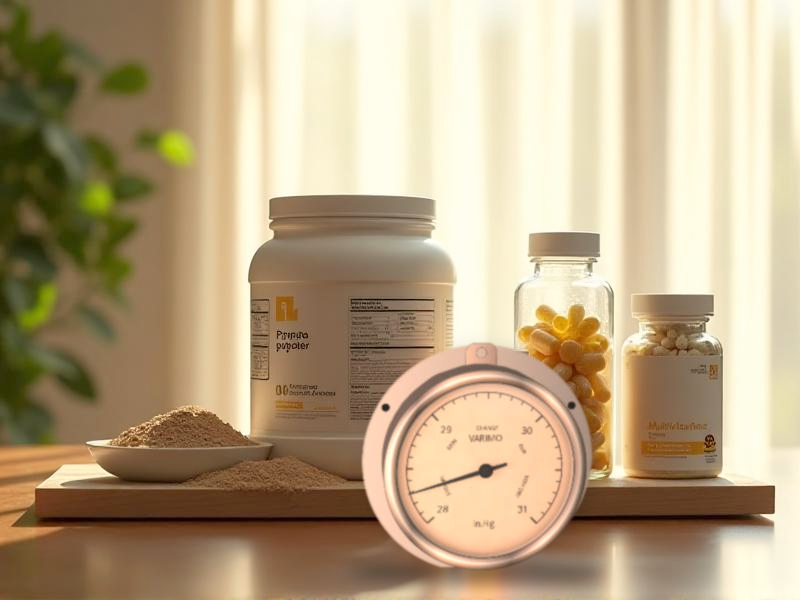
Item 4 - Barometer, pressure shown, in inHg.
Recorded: 28.3 inHg
